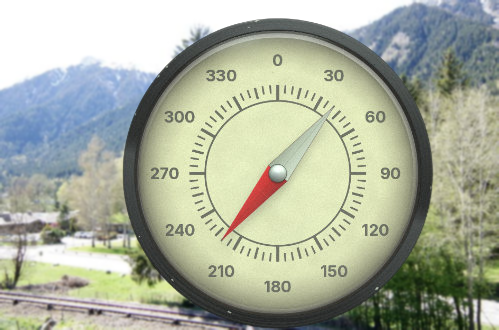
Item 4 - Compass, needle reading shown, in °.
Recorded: 220 °
